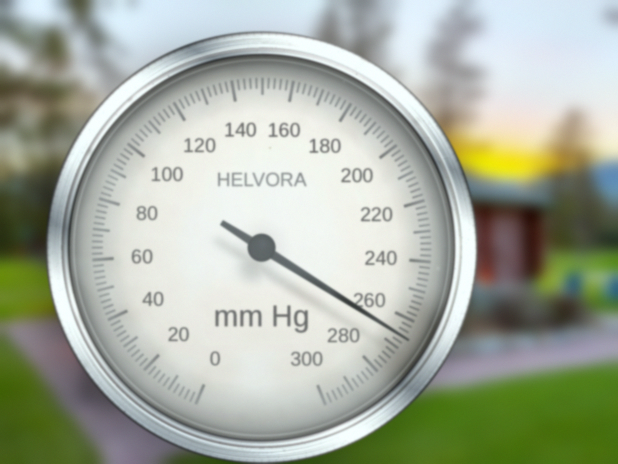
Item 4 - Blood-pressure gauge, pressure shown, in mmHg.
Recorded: 266 mmHg
